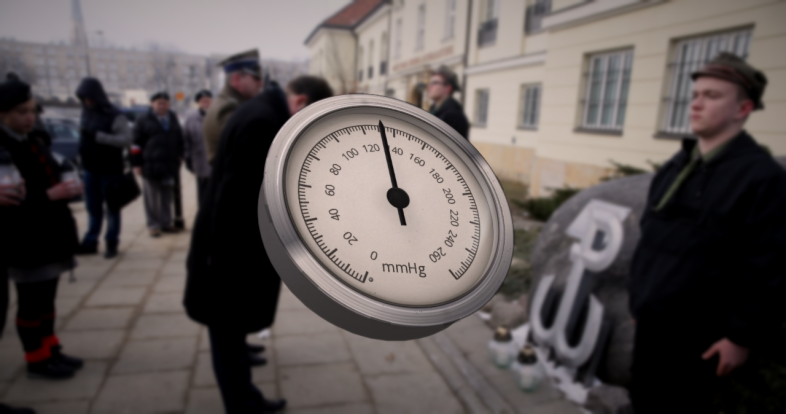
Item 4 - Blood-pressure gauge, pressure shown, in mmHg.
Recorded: 130 mmHg
